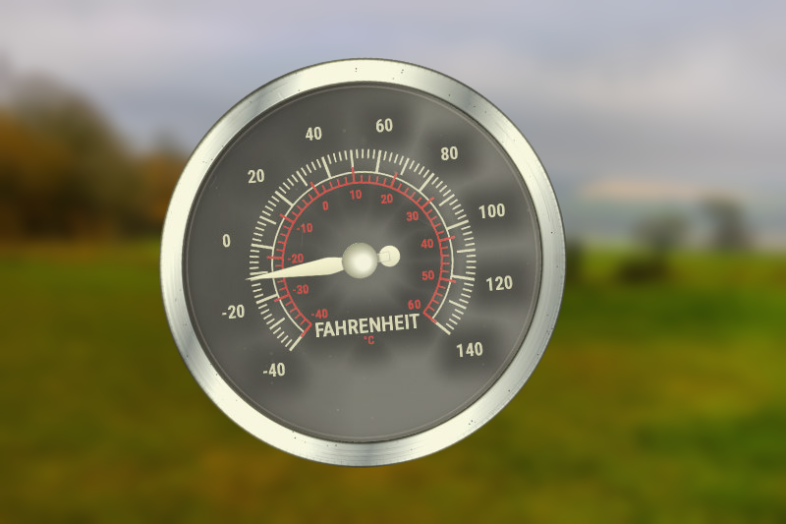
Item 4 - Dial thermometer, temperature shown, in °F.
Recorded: -12 °F
